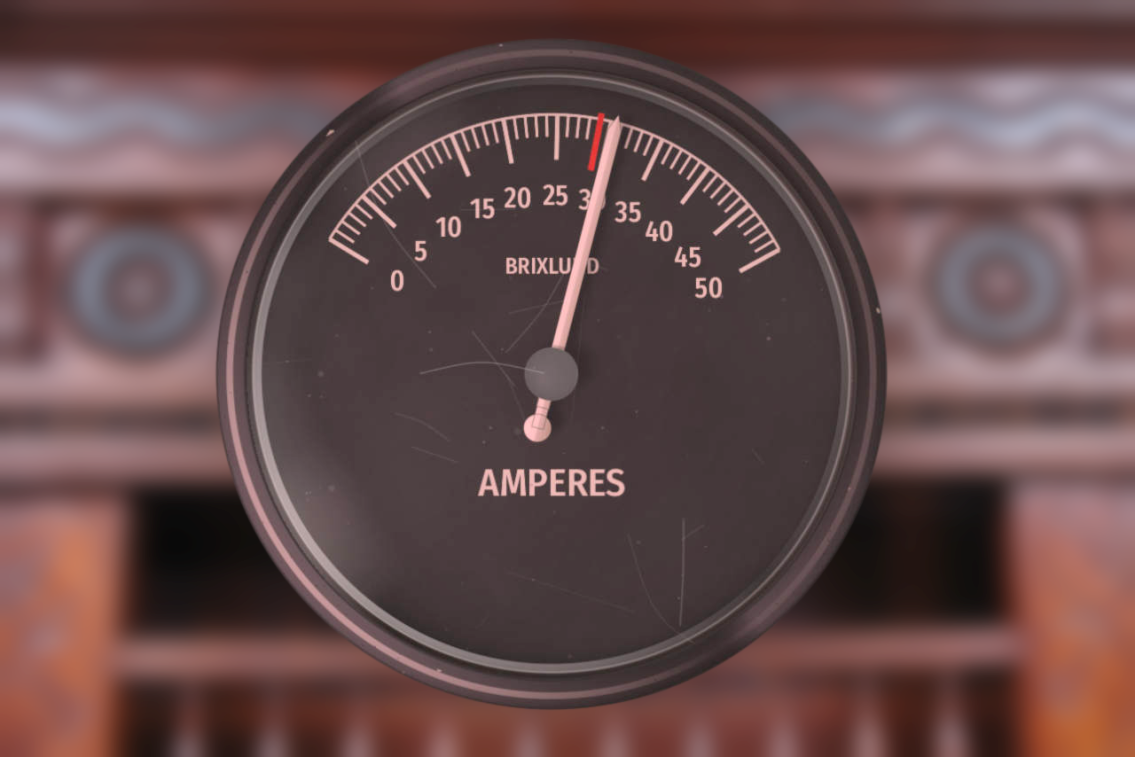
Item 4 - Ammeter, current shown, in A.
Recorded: 30.5 A
